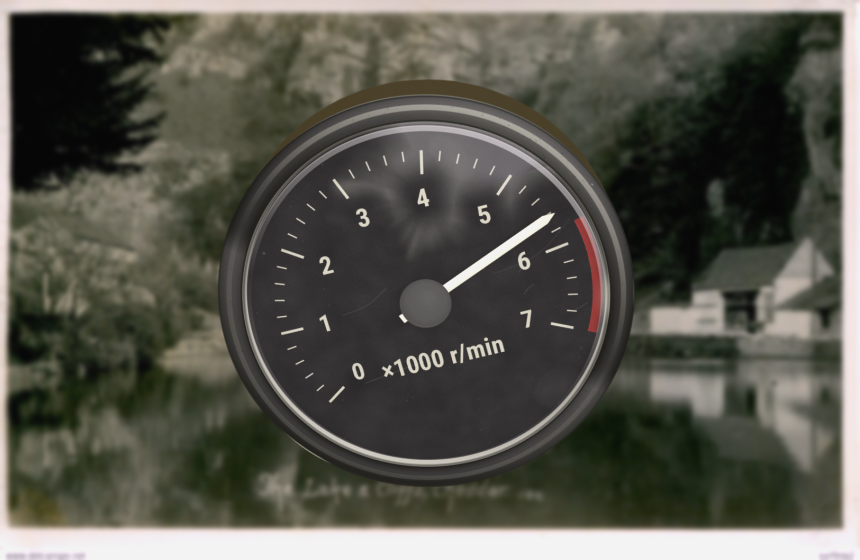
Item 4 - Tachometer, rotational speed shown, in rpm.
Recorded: 5600 rpm
